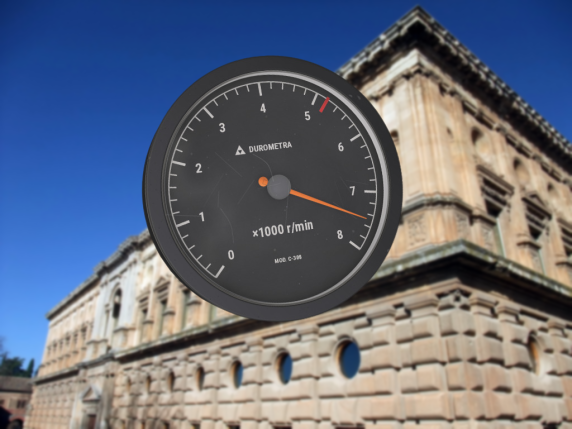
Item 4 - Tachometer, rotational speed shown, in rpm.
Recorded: 7500 rpm
